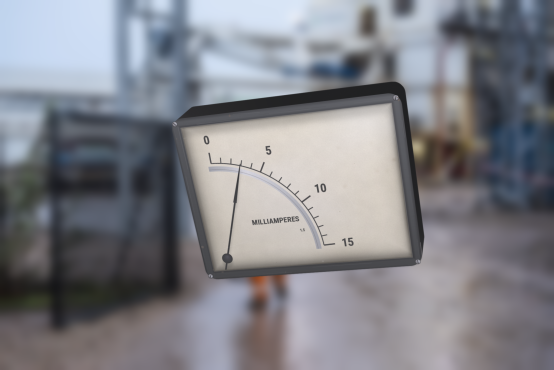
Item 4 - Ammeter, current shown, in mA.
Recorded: 3 mA
